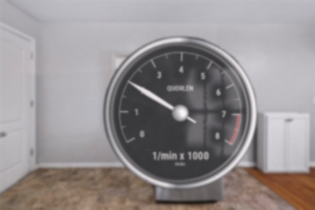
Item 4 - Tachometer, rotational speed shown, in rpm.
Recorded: 2000 rpm
